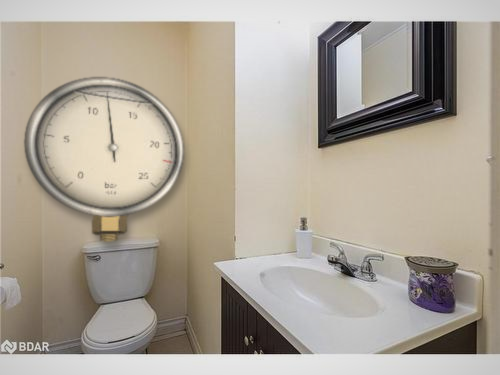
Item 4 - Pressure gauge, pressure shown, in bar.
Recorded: 12 bar
